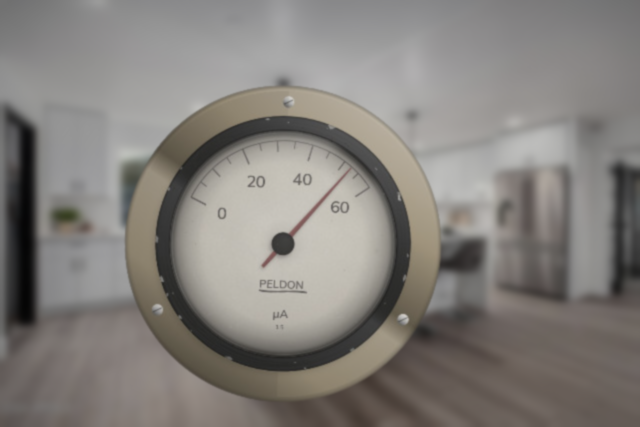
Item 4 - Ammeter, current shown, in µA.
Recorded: 52.5 µA
